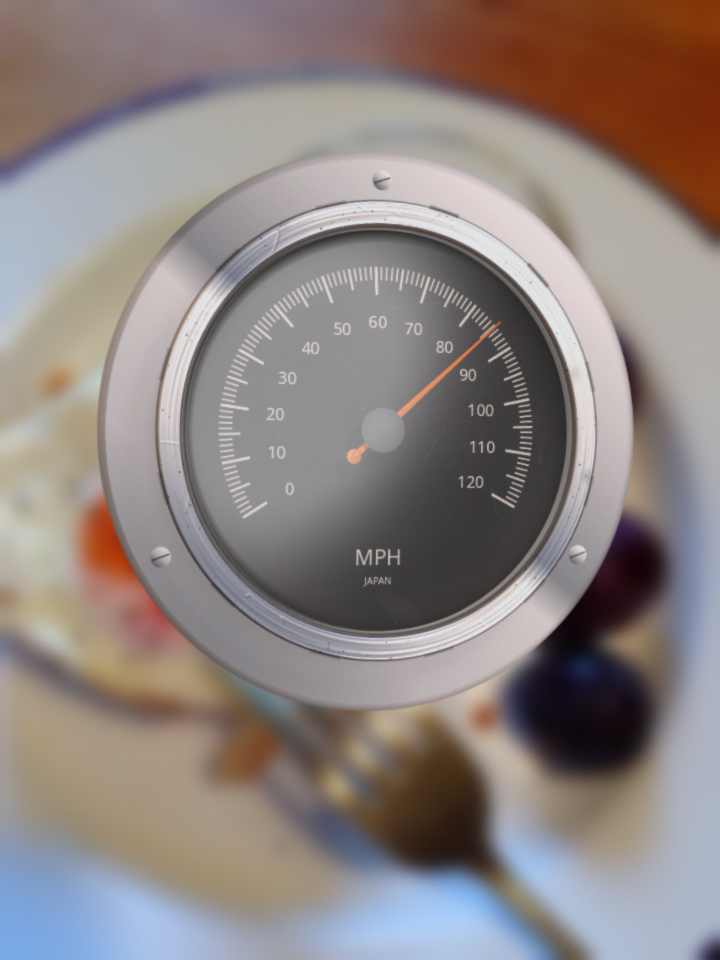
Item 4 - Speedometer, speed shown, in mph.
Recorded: 85 mph
